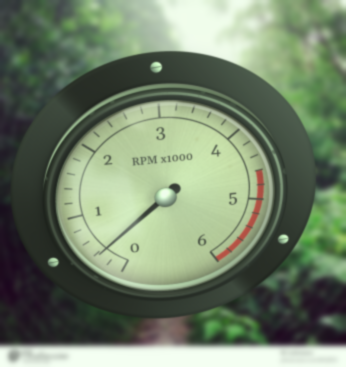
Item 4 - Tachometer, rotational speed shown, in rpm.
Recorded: 400 rpm
